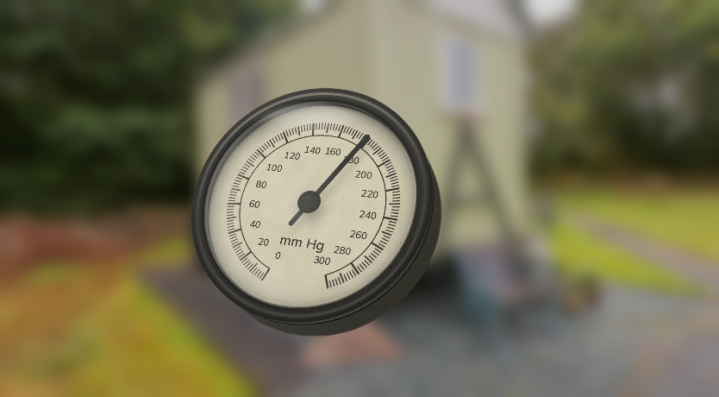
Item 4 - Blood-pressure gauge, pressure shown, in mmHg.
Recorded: 180 mmHg
